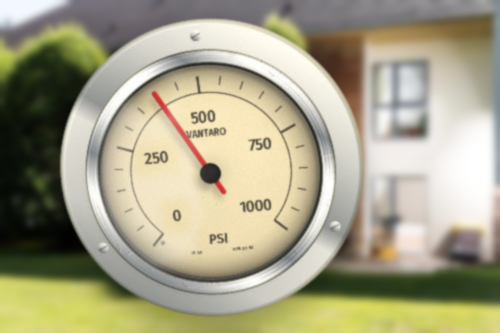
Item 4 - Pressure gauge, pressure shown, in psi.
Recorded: 400 psi
